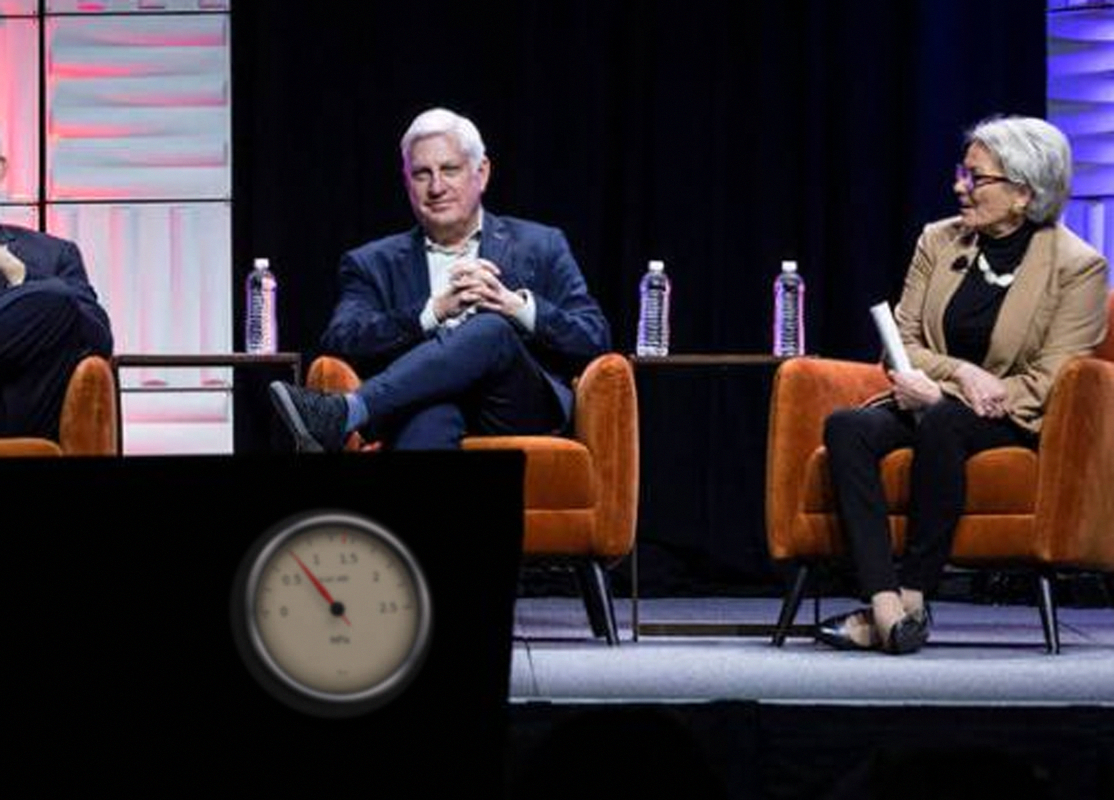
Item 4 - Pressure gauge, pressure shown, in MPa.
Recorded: 0.75 MPa
